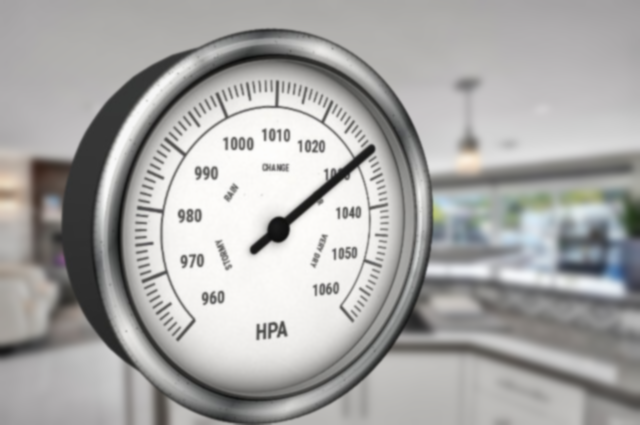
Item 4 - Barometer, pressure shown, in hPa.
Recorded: 1030 hPa
